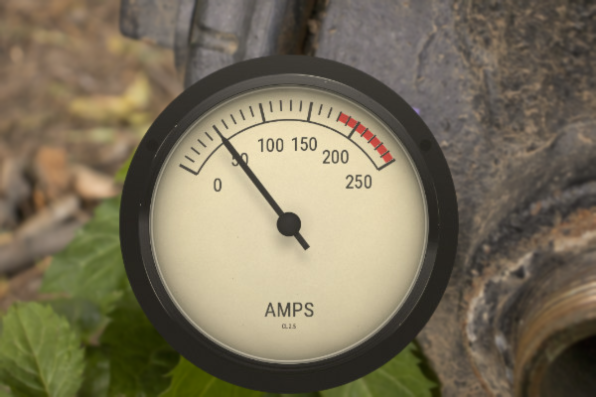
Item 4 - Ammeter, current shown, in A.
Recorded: 50 A
